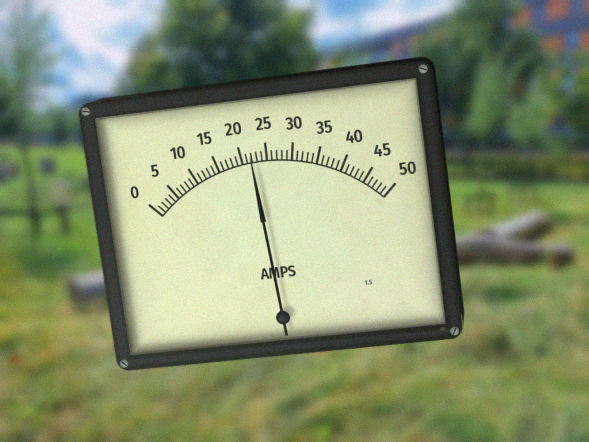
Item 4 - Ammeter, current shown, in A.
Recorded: 22 A
